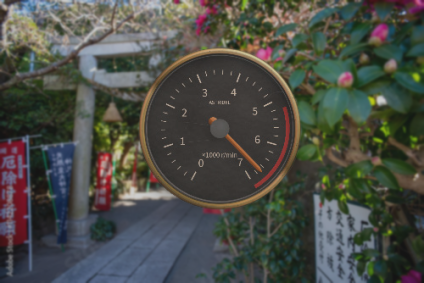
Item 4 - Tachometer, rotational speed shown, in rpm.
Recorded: 6700 rpm
